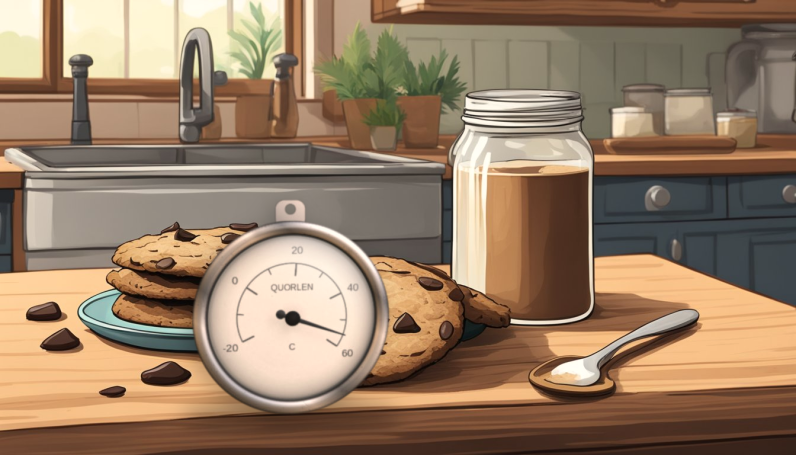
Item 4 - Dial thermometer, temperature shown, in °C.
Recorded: 55 °C
